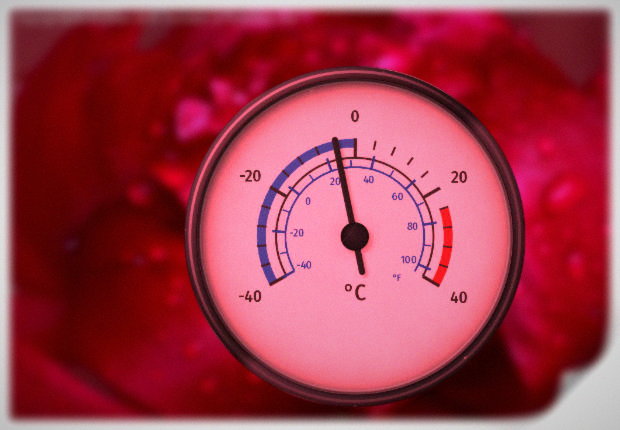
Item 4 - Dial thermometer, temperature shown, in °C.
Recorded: -4 °C
